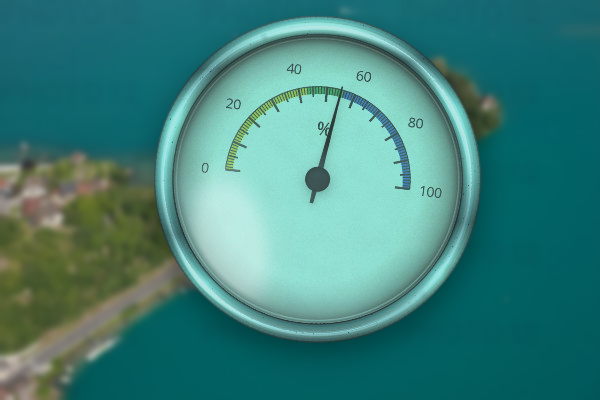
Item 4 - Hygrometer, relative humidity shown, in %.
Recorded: 55 %
